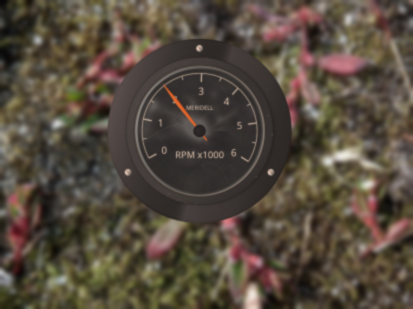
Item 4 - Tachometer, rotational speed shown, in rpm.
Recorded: 2000 rpm
